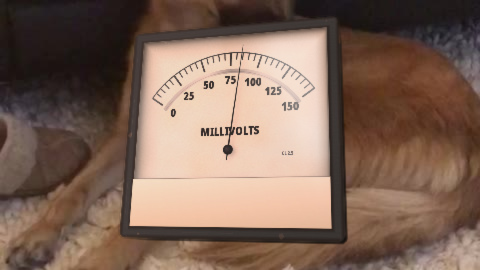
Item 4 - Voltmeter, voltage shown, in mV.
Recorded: 85 mV
